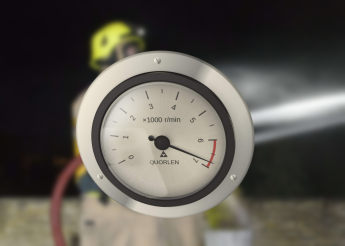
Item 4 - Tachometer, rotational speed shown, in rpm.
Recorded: 6750 rpm
